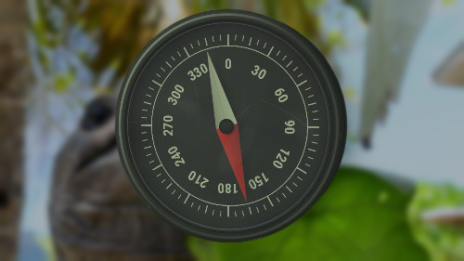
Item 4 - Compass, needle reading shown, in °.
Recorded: 165 °
